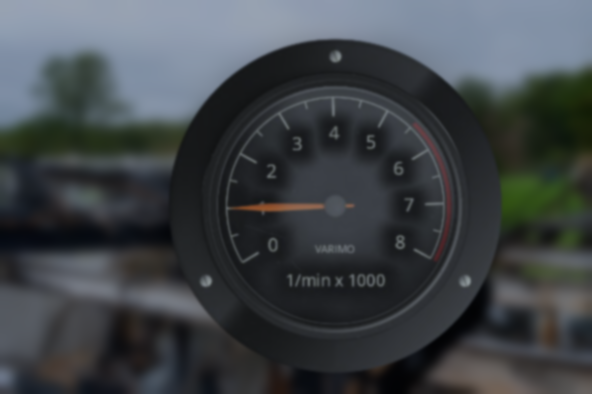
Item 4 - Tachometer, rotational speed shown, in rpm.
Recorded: 1000 rpm
